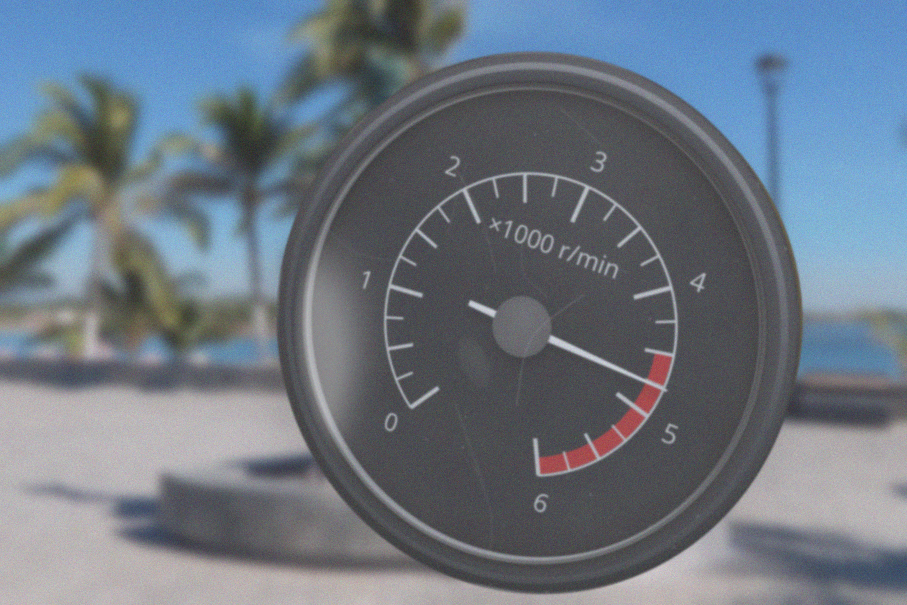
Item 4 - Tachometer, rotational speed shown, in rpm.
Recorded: 4750 rpm
